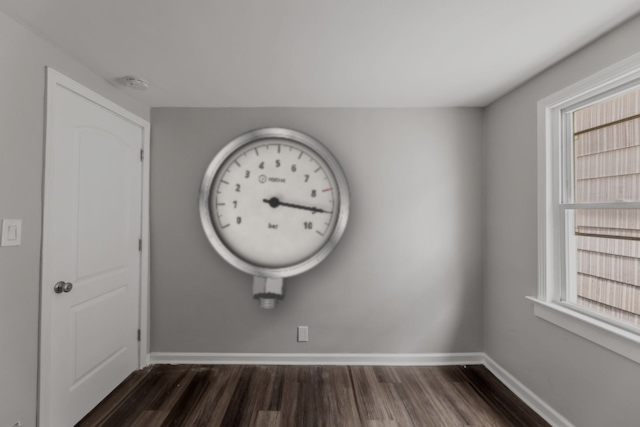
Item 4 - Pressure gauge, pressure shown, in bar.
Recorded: 9 bar
